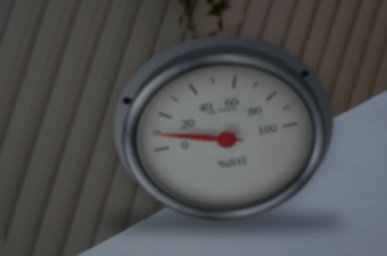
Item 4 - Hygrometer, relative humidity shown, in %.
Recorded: 10 %
